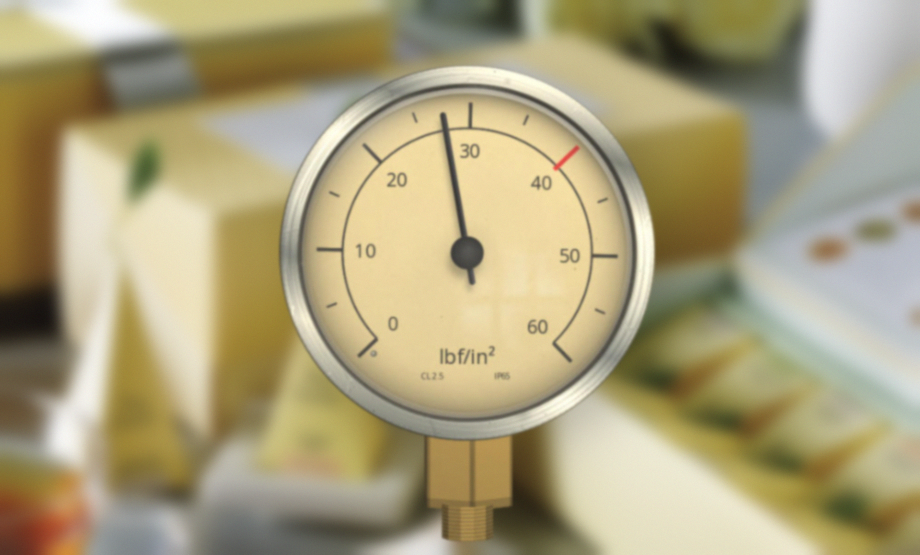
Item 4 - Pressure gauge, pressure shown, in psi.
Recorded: 27.5 psi
